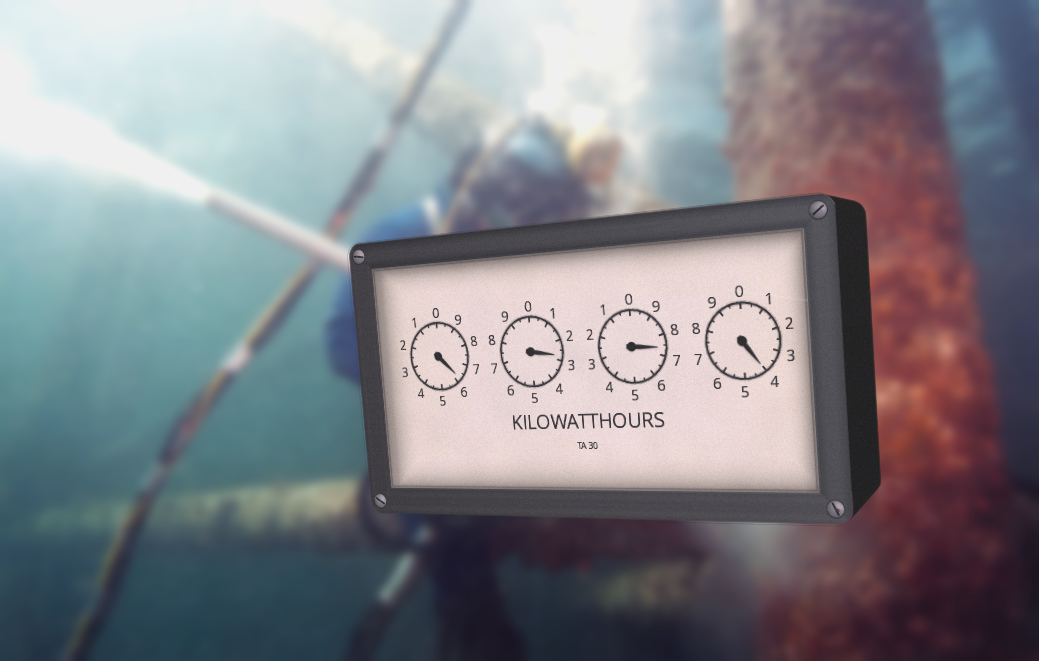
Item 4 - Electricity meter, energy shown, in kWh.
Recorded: 6274 kWh
